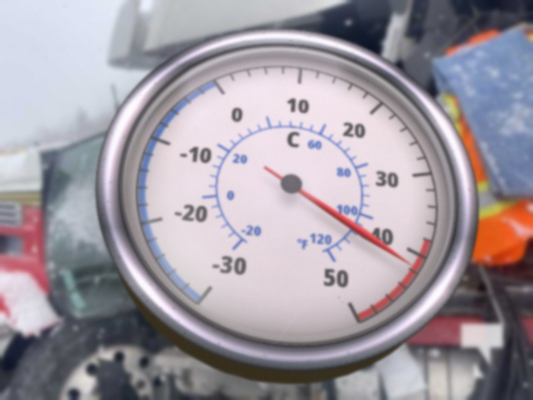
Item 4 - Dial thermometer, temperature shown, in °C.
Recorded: 42 °C
